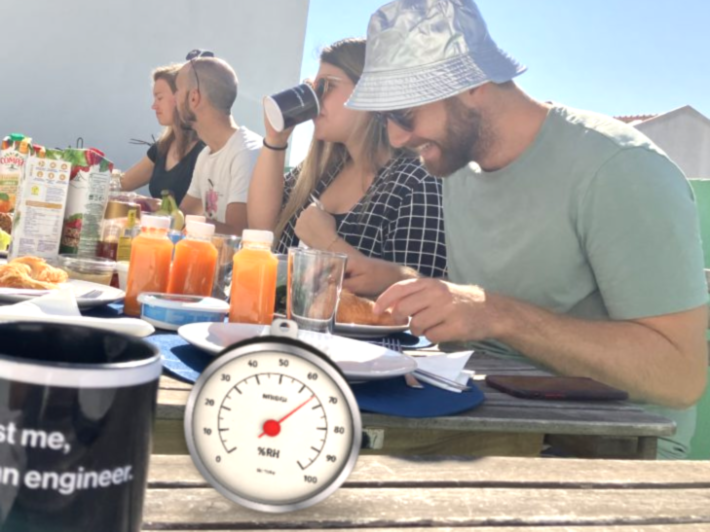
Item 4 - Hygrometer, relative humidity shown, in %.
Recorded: 65 %
